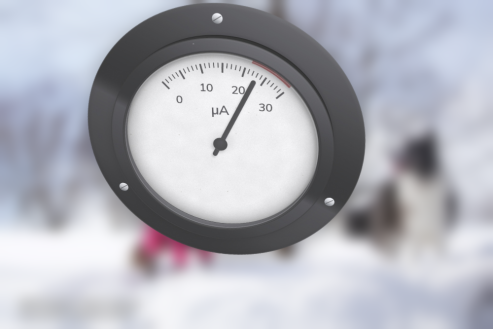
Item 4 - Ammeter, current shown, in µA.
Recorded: 23 µA
